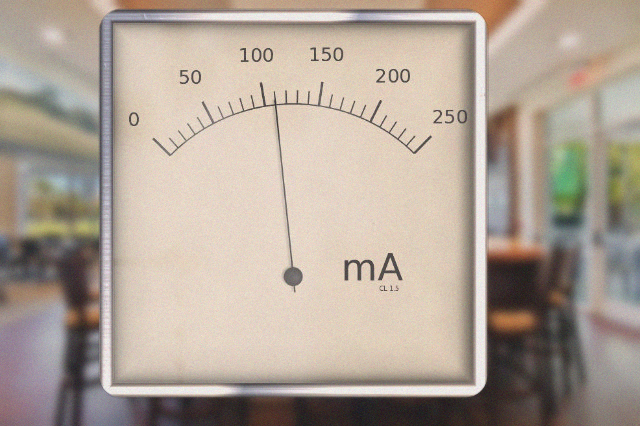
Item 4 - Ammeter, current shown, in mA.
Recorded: 110 mA
